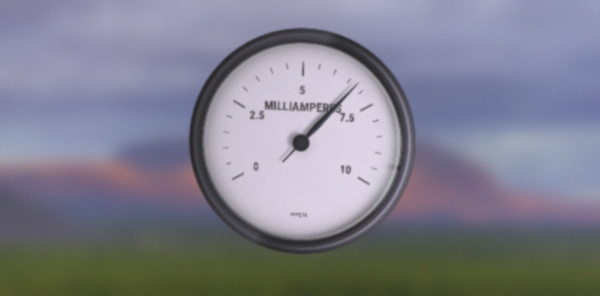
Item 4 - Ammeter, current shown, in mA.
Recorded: 6.75 mA
